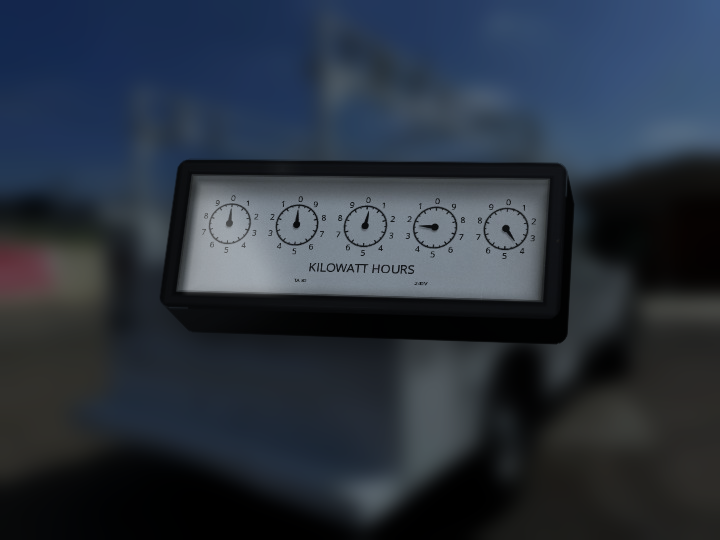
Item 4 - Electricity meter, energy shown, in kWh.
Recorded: 24 kWh
